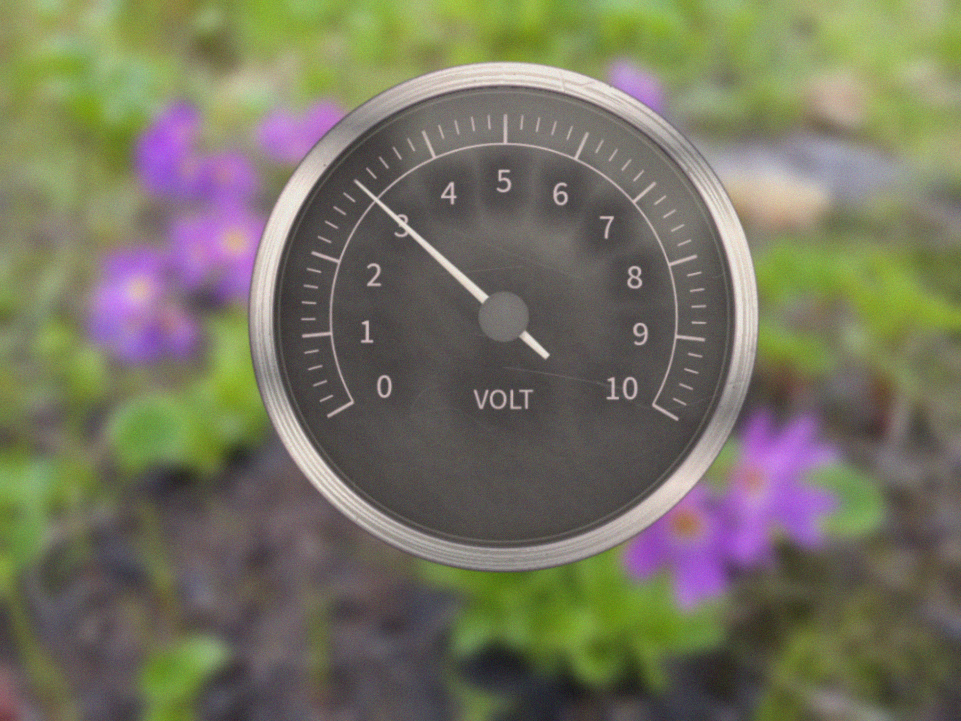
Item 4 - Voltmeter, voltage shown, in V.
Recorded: 3 V
